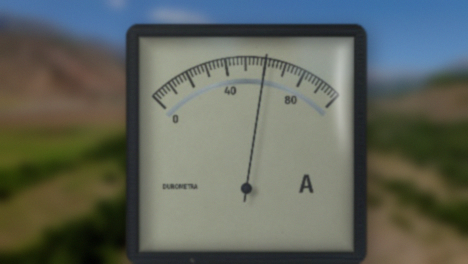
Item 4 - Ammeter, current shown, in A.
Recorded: 60 A
